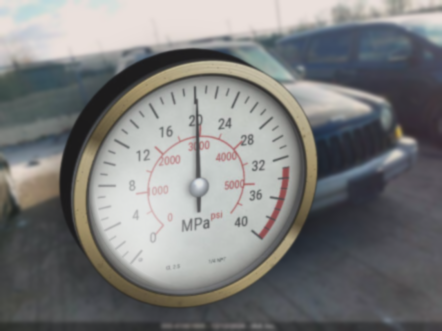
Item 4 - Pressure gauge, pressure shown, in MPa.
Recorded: 20 MPa
